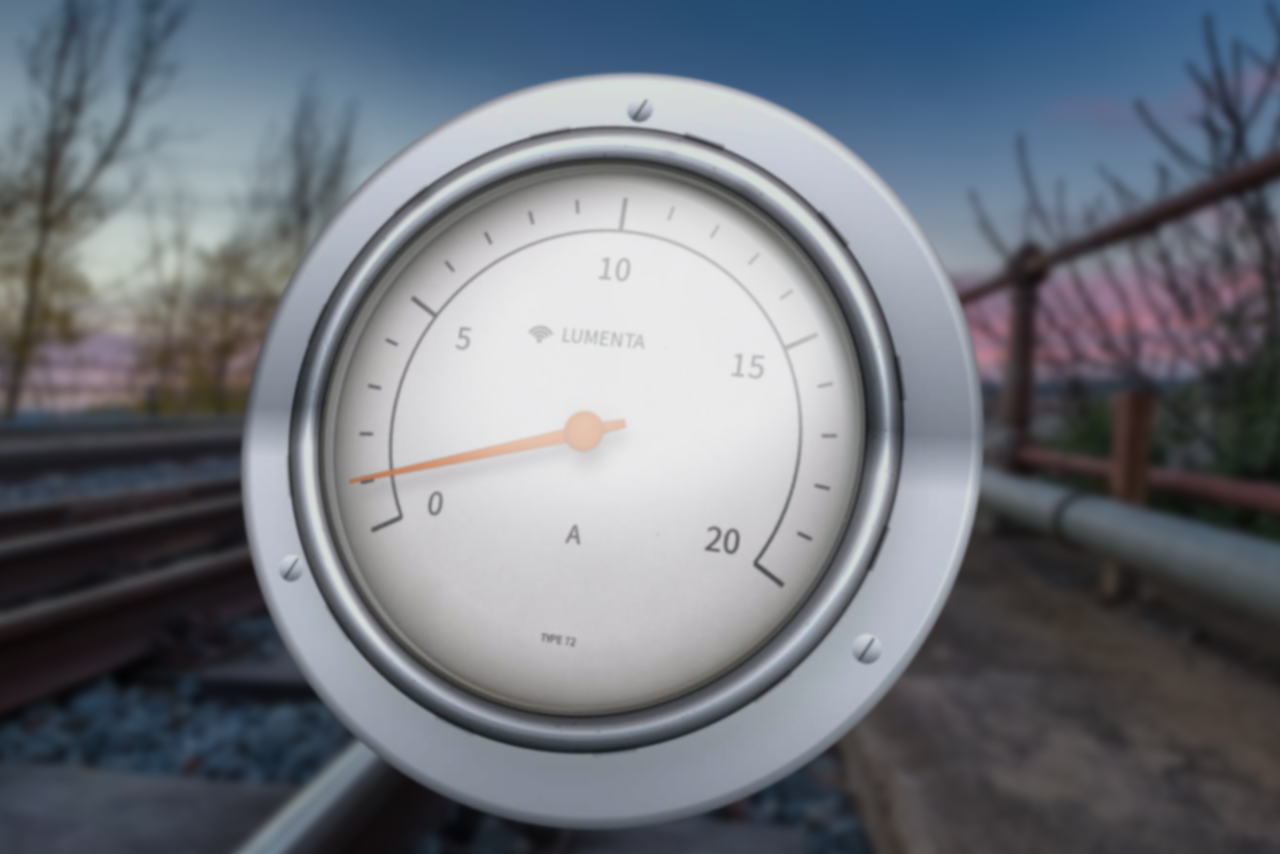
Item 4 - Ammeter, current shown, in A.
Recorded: 1 A
